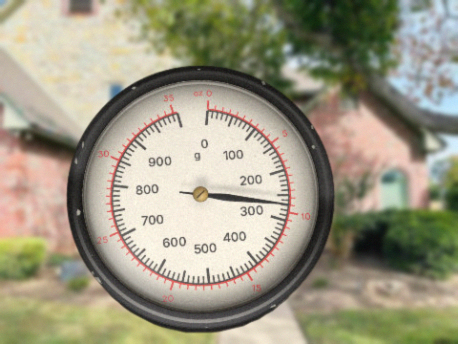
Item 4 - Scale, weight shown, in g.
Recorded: 270 g
